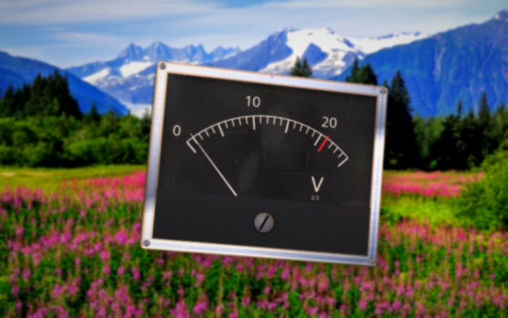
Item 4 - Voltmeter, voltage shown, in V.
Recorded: 1 V
